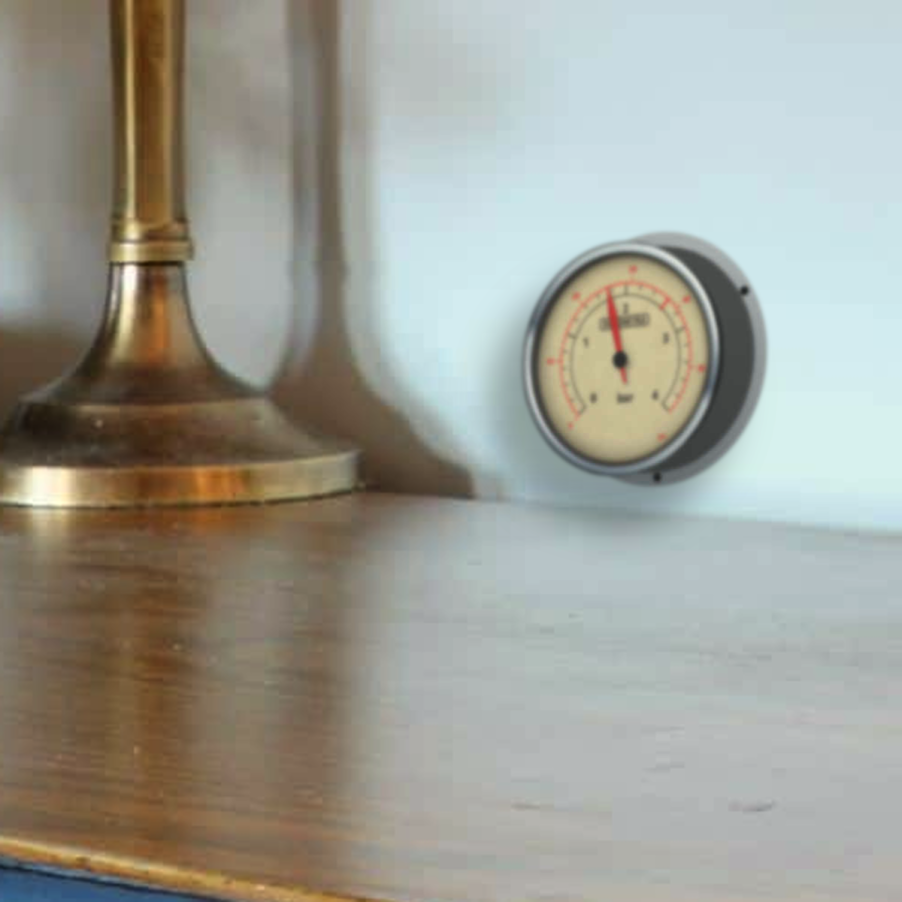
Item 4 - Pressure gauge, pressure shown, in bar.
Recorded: 1.8 bar
